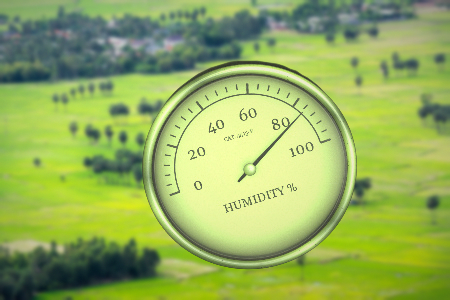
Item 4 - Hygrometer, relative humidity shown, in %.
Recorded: 84 %
